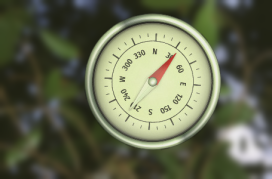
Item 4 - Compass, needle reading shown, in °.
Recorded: 35 °
